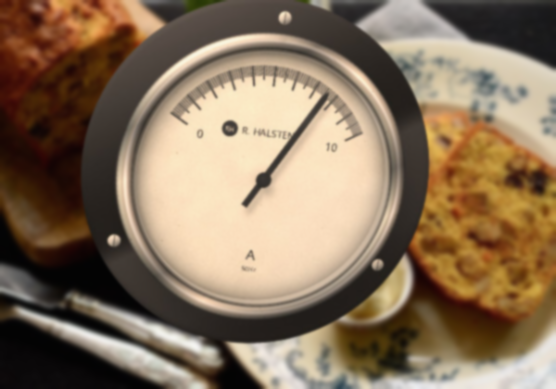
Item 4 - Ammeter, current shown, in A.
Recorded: 7.5 A
